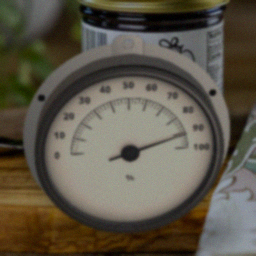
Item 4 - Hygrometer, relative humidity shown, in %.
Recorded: 90 %
